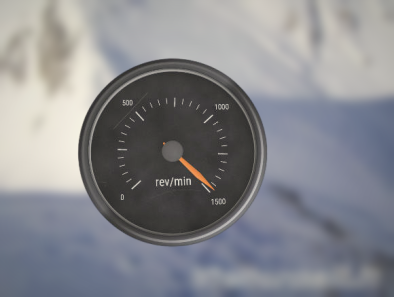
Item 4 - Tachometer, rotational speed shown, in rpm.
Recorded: 1475 rpm
